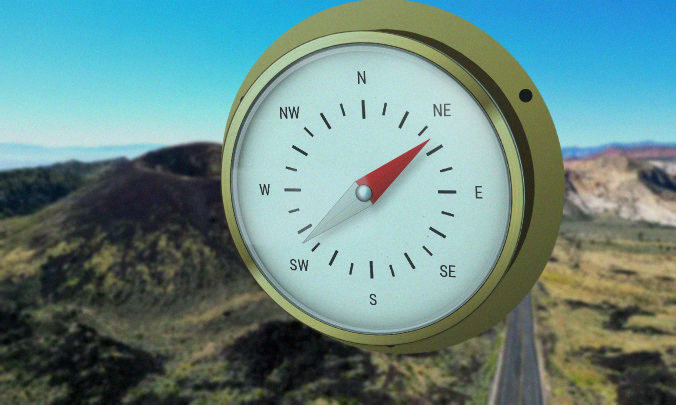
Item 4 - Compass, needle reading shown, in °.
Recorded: 52.5 °
